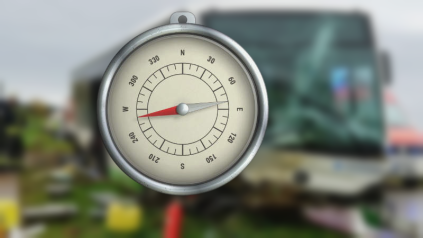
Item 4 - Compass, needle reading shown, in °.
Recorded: 260 °
